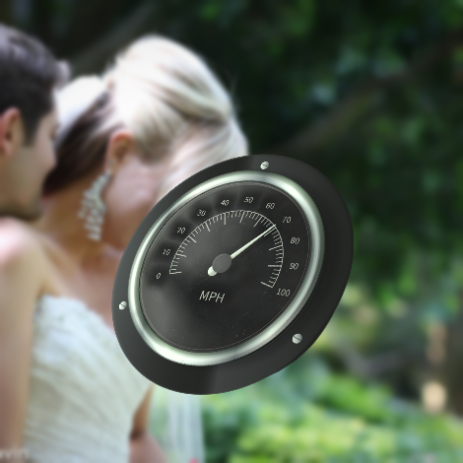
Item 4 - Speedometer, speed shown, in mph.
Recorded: 70 mph
